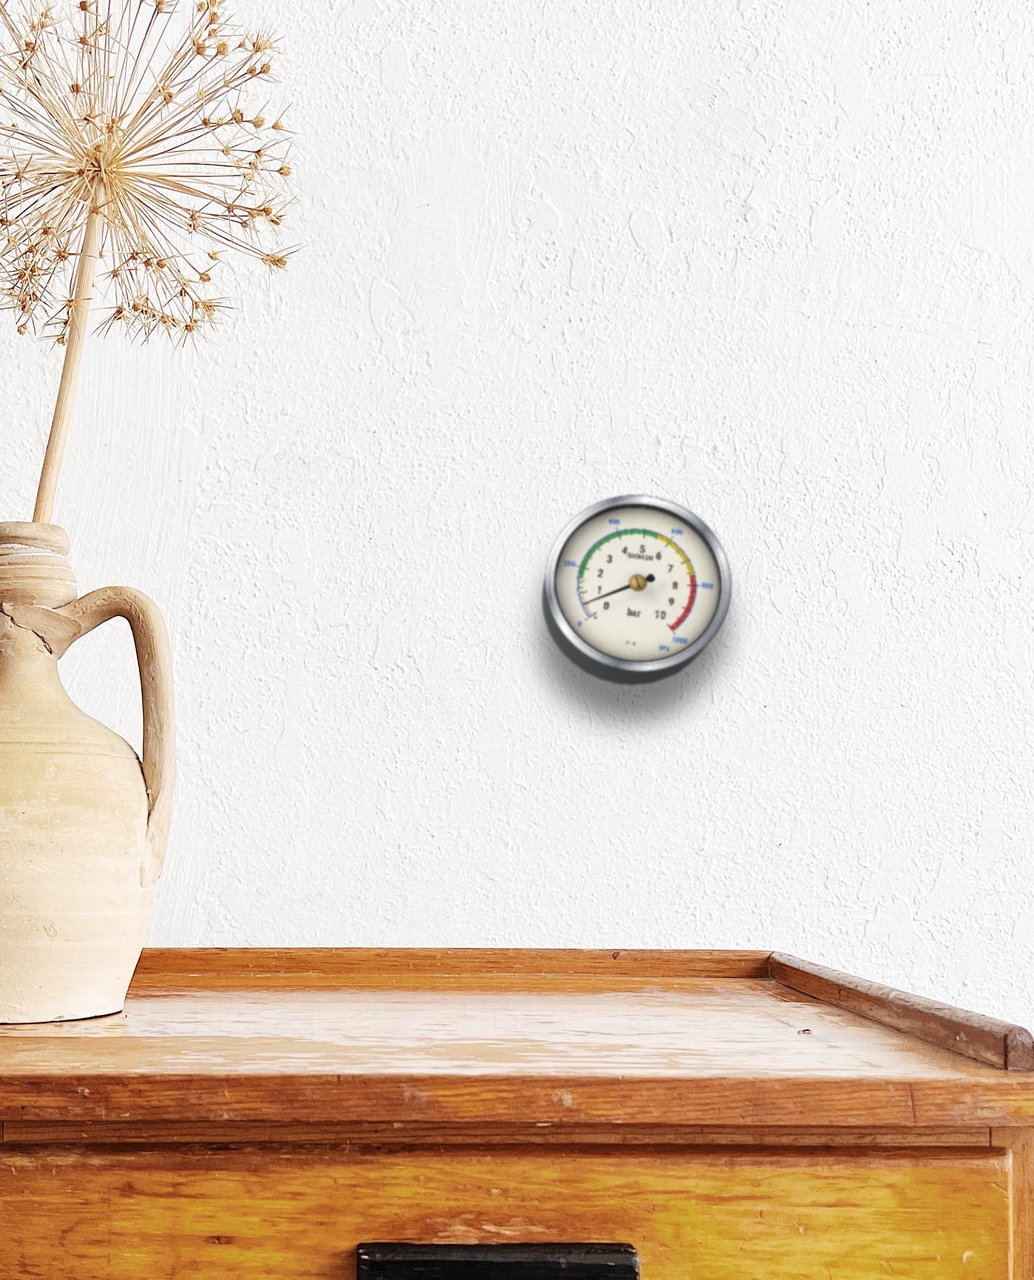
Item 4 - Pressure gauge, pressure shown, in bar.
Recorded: 0.5 bar
